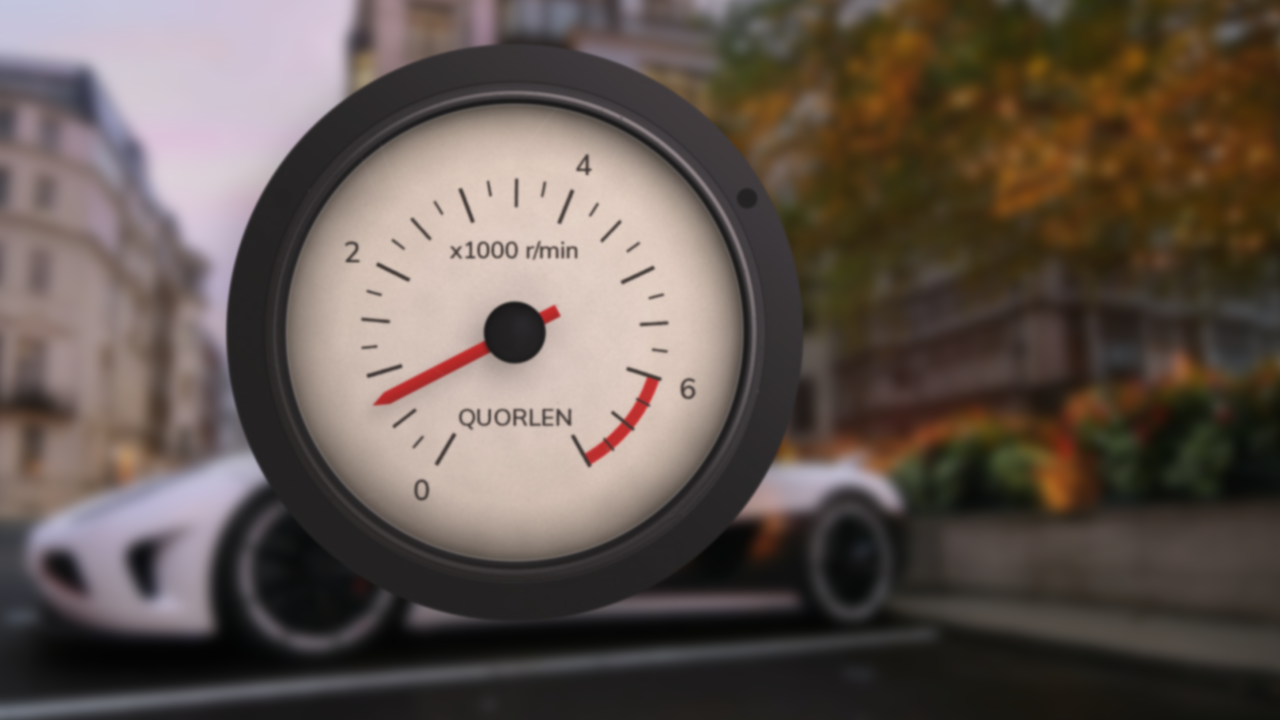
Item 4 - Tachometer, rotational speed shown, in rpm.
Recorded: 750 rpm
